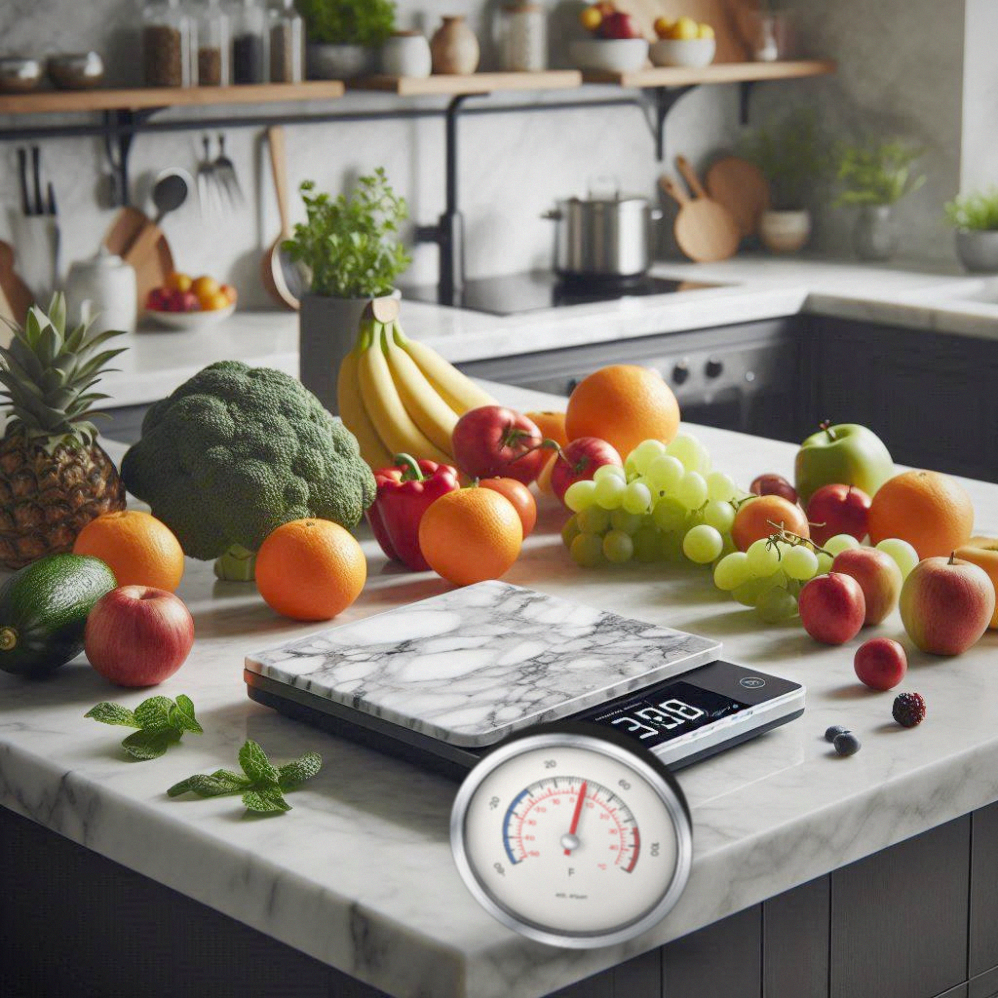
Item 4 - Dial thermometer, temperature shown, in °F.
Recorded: 40 °F
